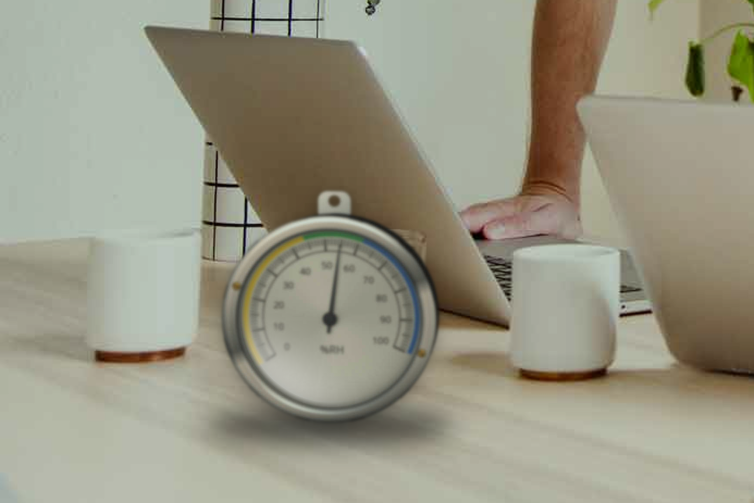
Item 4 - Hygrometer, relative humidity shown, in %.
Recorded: 55 %
